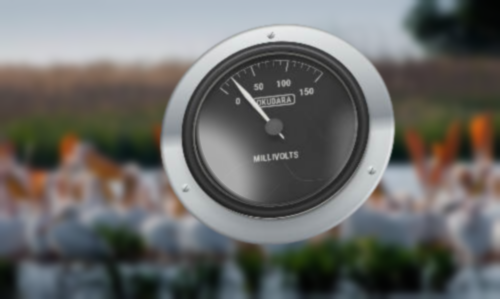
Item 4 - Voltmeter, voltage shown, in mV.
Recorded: 20 mV
